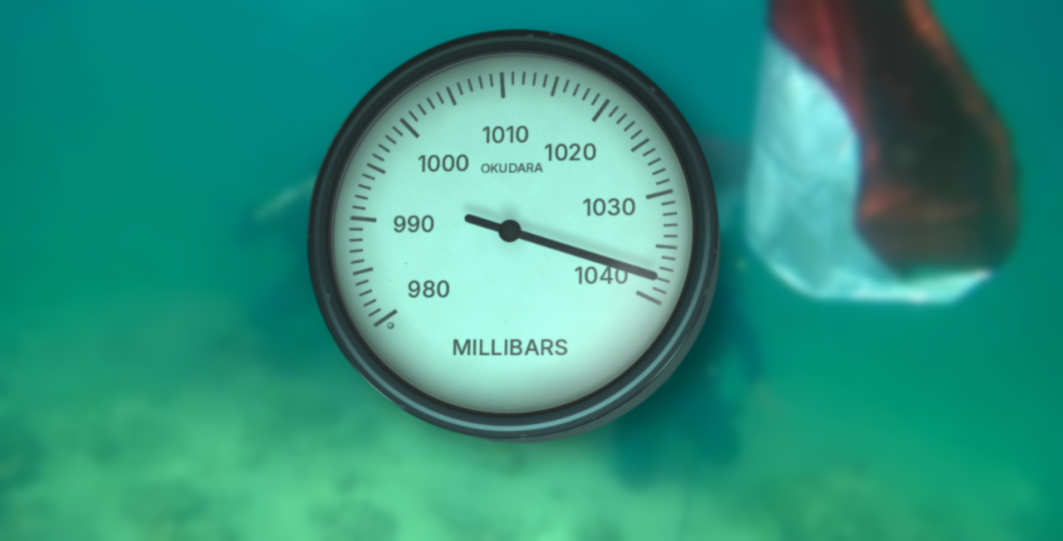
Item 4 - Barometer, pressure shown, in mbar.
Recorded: 1038 mbar
